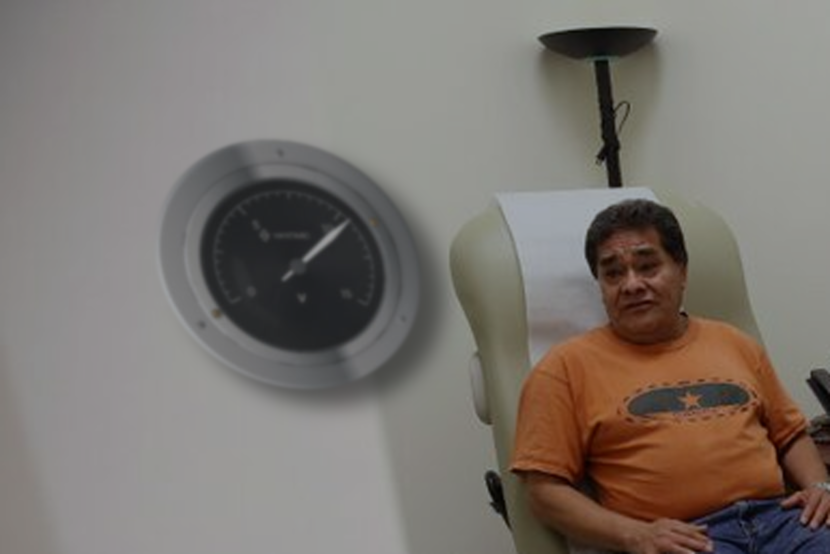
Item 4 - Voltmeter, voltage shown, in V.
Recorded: 10.5 V
